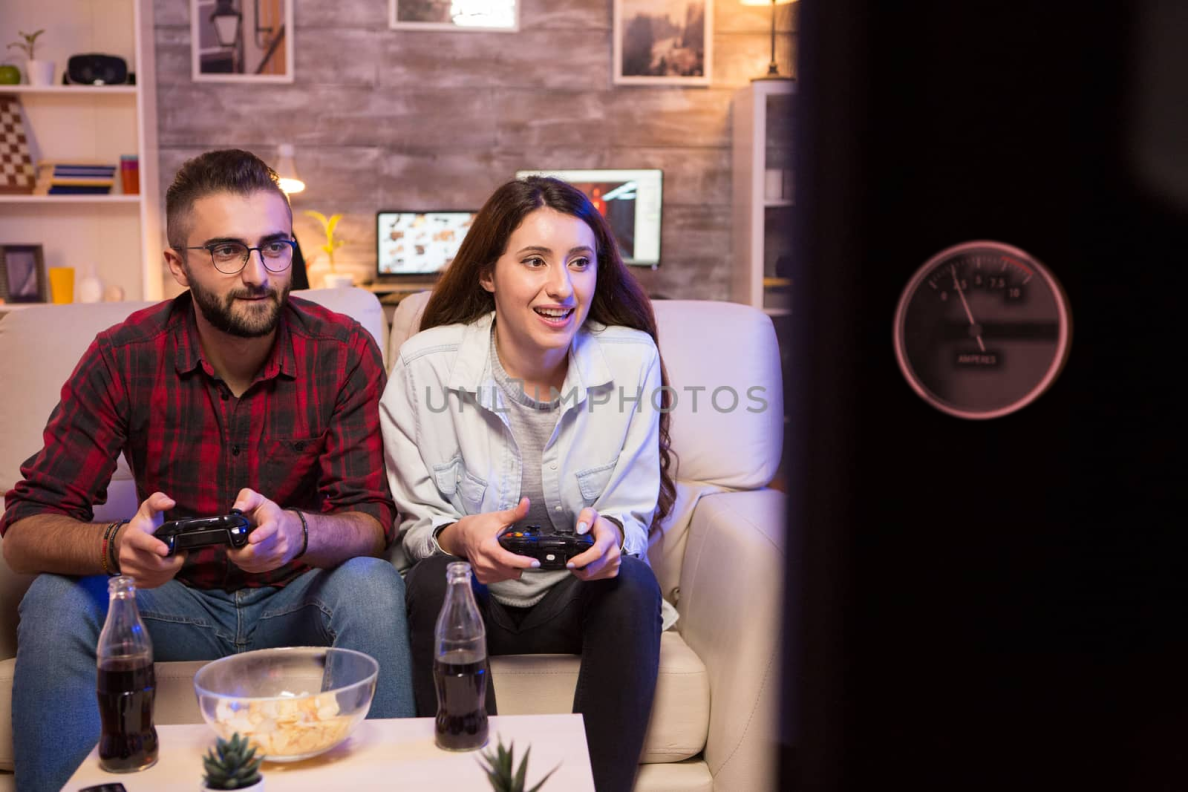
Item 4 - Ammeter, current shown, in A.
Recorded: 2.5 A
